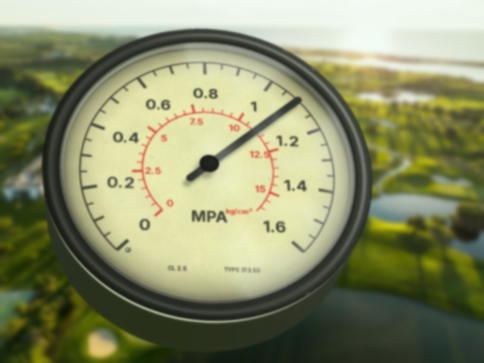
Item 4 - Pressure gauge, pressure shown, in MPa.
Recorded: 1.1 MPa
